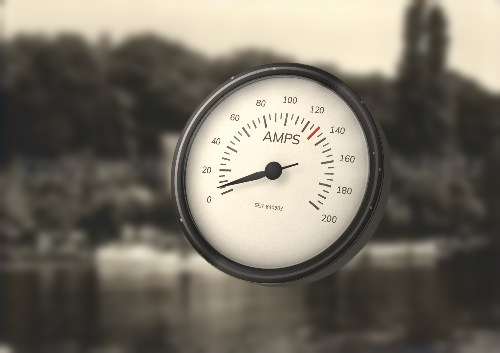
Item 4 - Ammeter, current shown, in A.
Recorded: 5 A
